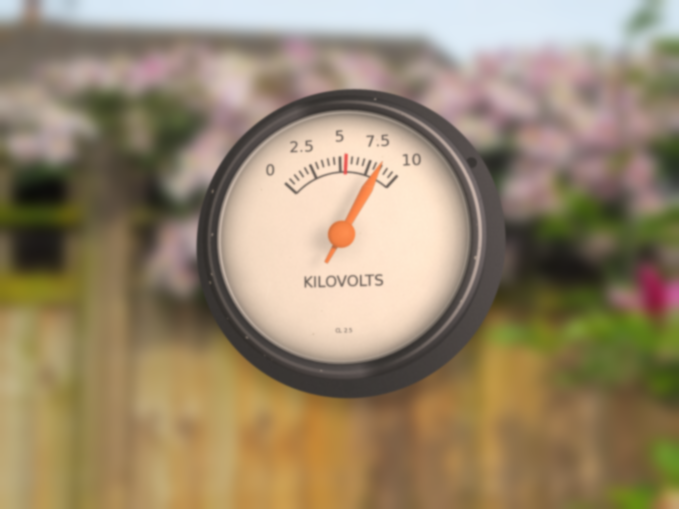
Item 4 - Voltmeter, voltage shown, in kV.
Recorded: 8.5 kV
